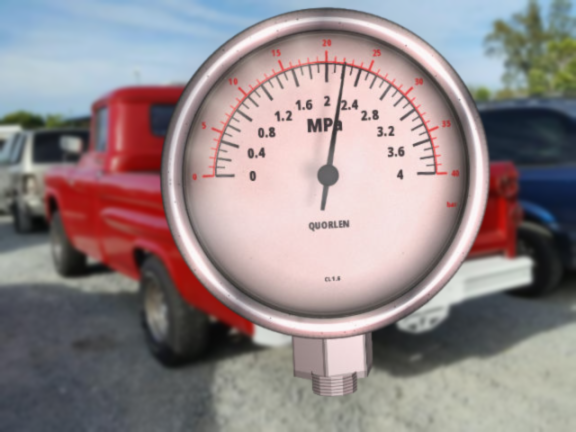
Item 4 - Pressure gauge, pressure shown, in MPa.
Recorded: 2.2 MPa
